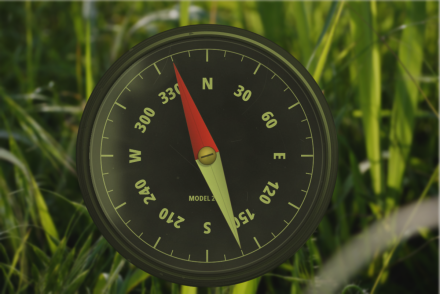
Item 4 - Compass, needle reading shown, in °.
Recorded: 340 °
